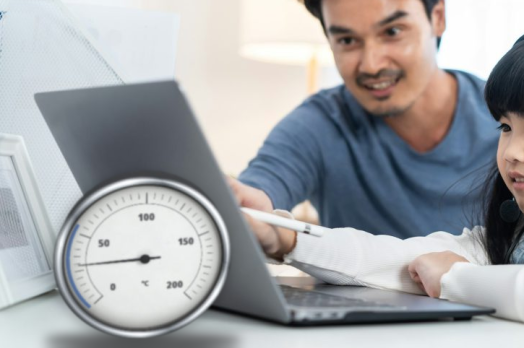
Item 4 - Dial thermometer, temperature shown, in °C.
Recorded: 30 °C
